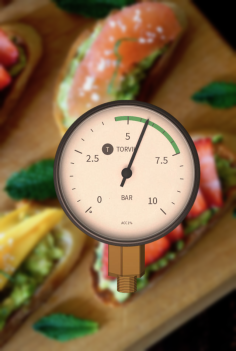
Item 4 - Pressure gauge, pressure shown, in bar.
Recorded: 5.75 bar
